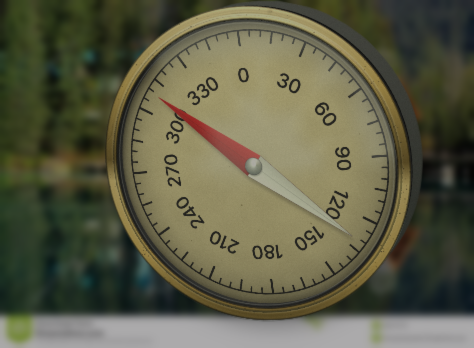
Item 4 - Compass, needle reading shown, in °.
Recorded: 310 °
